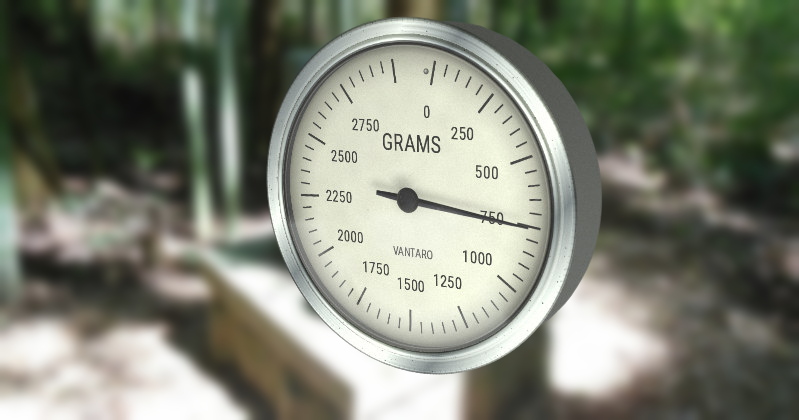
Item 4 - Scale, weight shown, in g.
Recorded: 750 g
